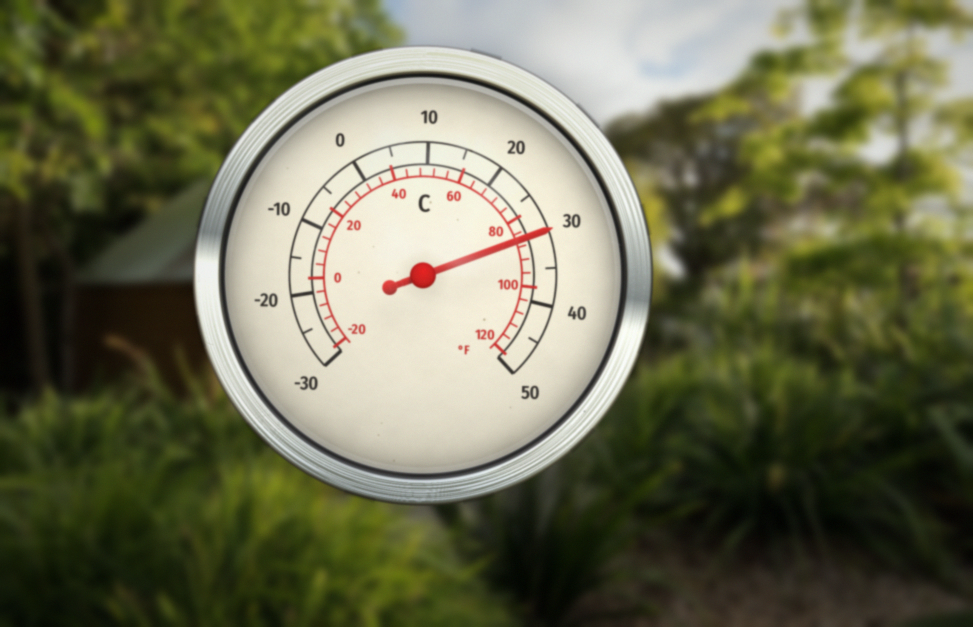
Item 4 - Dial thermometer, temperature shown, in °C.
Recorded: 30 °C
